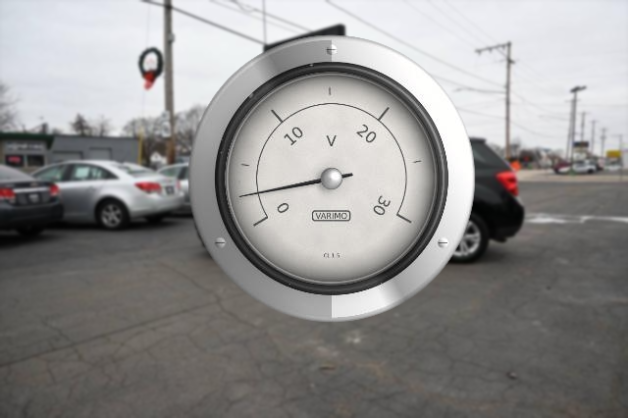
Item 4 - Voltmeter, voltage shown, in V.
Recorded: 2.5 V
